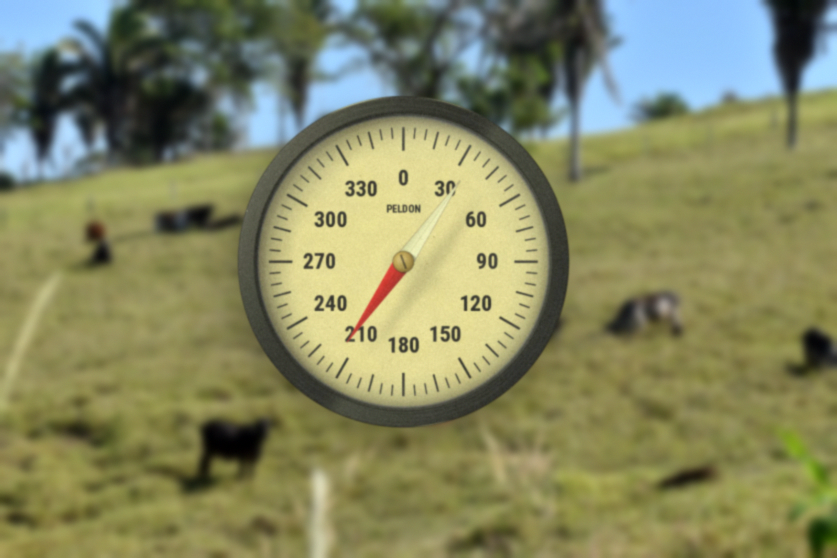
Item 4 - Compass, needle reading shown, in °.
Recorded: 215 °
